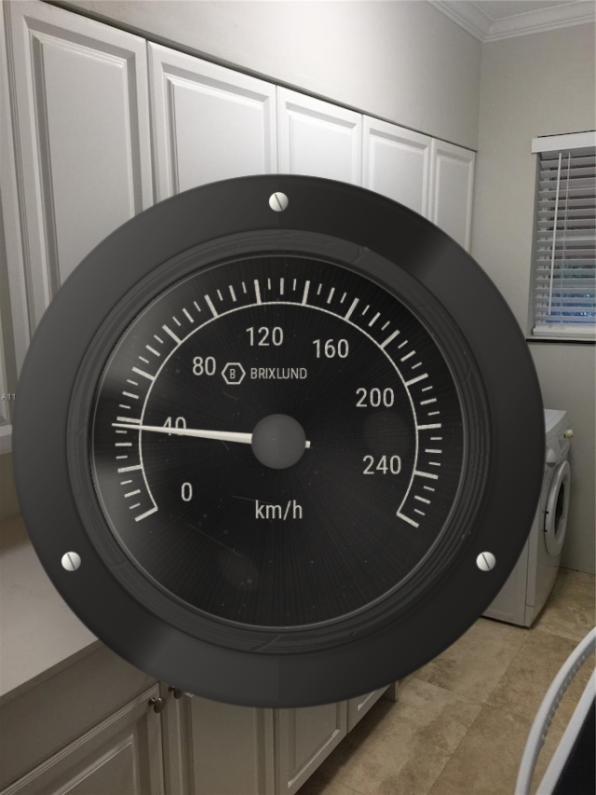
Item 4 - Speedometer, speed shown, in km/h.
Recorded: 37.5 km/h
